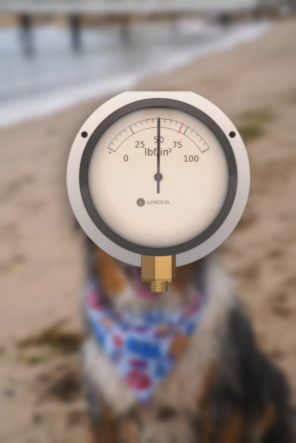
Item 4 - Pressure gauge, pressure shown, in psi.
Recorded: 50 psi
